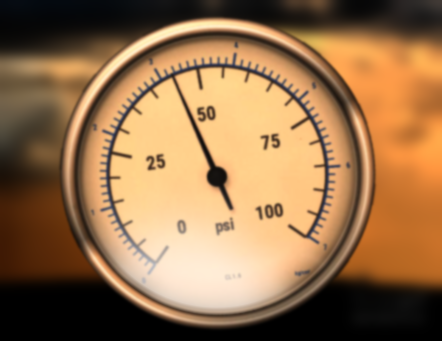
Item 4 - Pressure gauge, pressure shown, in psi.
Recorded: 45 psi
